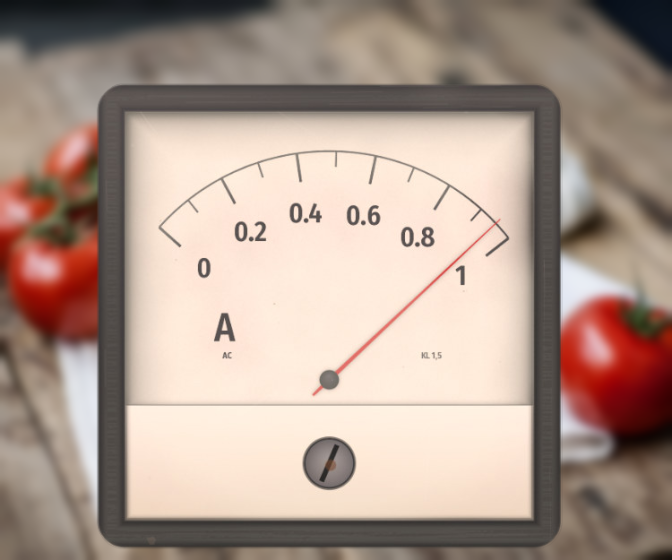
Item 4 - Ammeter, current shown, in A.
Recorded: 0.95 A
